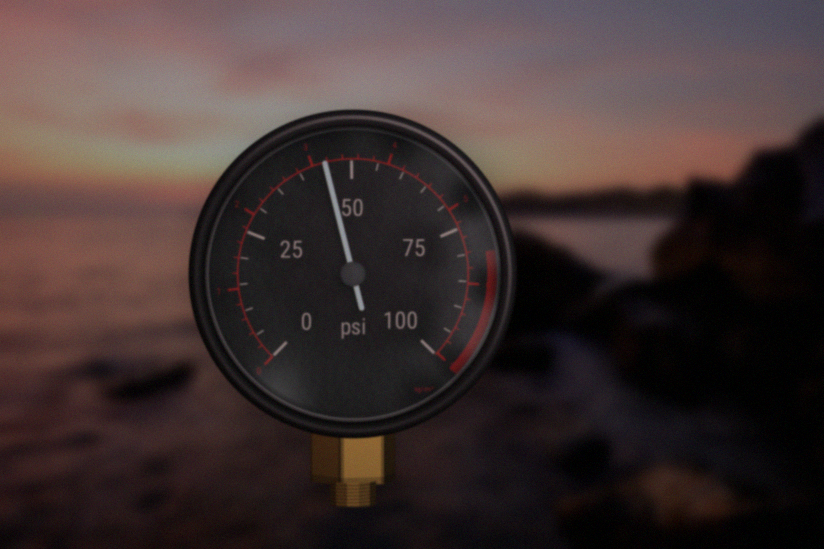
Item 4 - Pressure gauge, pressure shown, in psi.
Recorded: 45 psi
